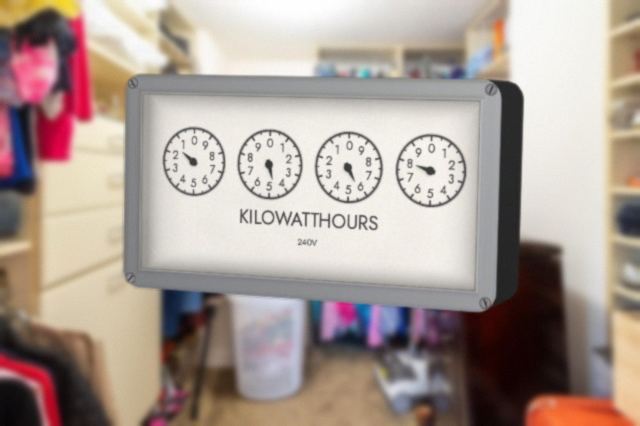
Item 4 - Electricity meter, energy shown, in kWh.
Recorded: 1458 kWh
